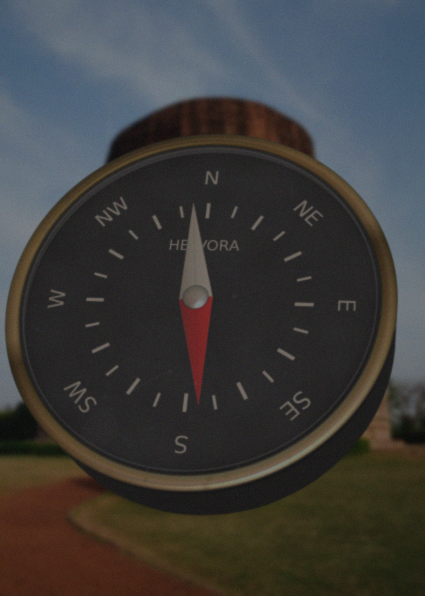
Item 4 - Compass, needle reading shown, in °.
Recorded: 172.5 °
